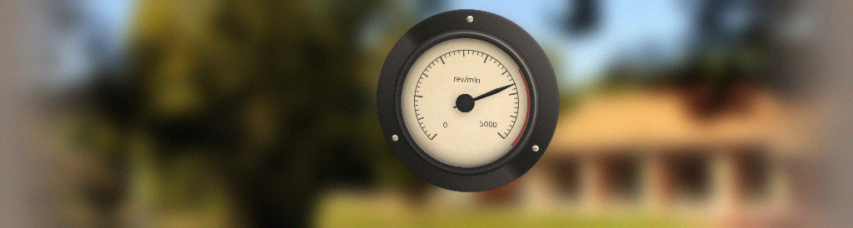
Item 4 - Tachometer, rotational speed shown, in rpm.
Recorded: 3800 rpm
